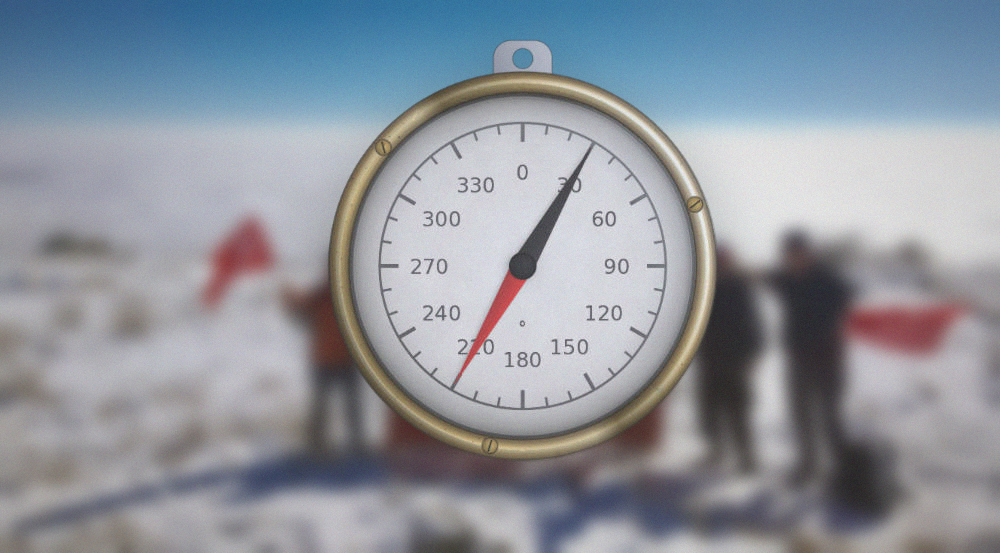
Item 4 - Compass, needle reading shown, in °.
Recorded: 210 °
